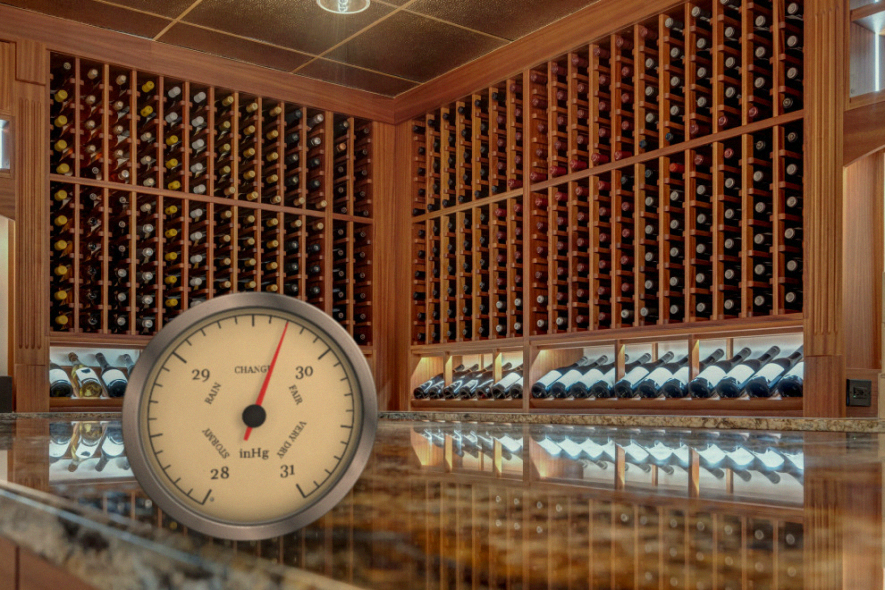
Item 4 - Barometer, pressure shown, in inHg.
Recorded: 29.7 inHg
